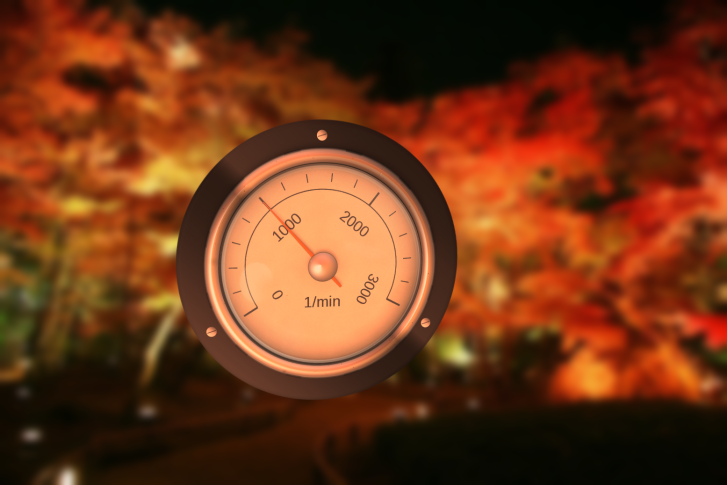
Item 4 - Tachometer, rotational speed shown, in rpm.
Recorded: 1000 rpm
